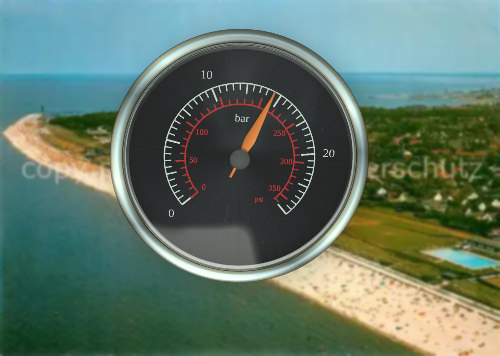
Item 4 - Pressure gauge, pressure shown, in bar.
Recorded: 14.5 bar
